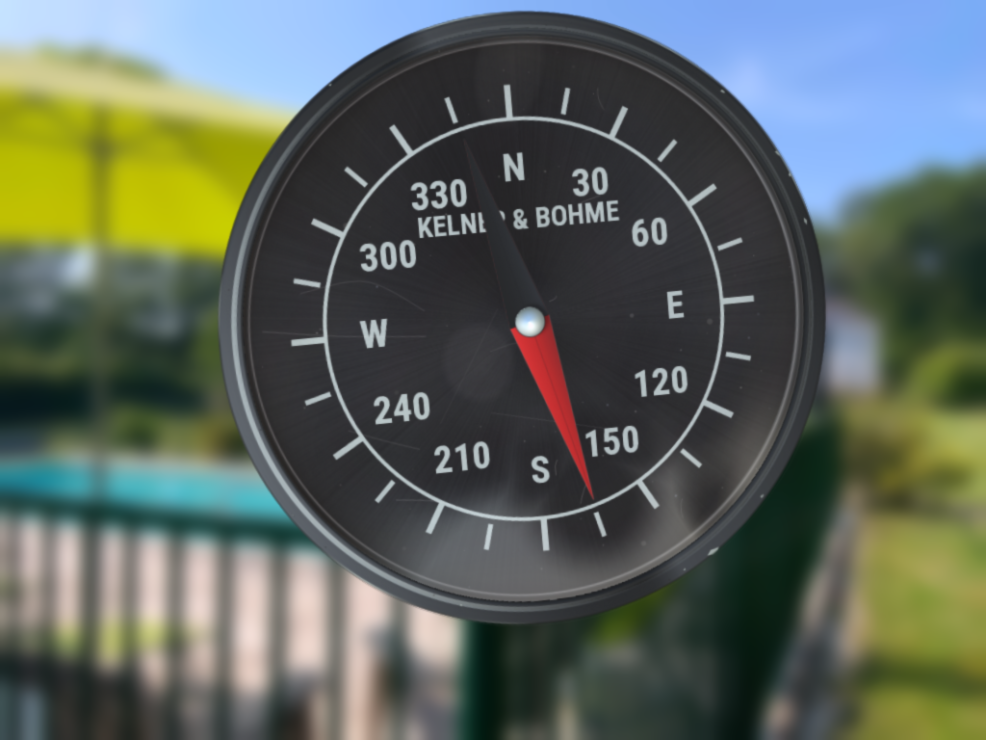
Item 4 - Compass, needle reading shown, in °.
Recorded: 165 °
